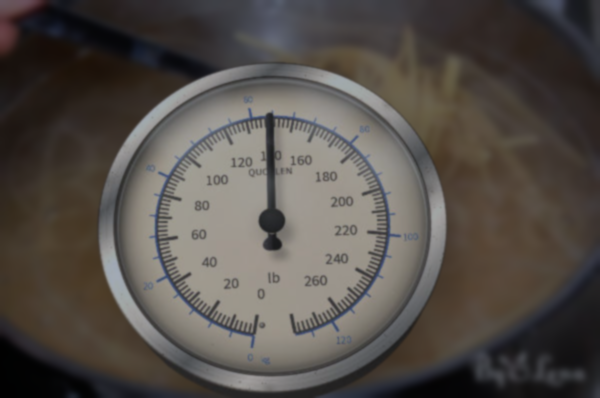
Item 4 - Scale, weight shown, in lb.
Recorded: 140 lb
